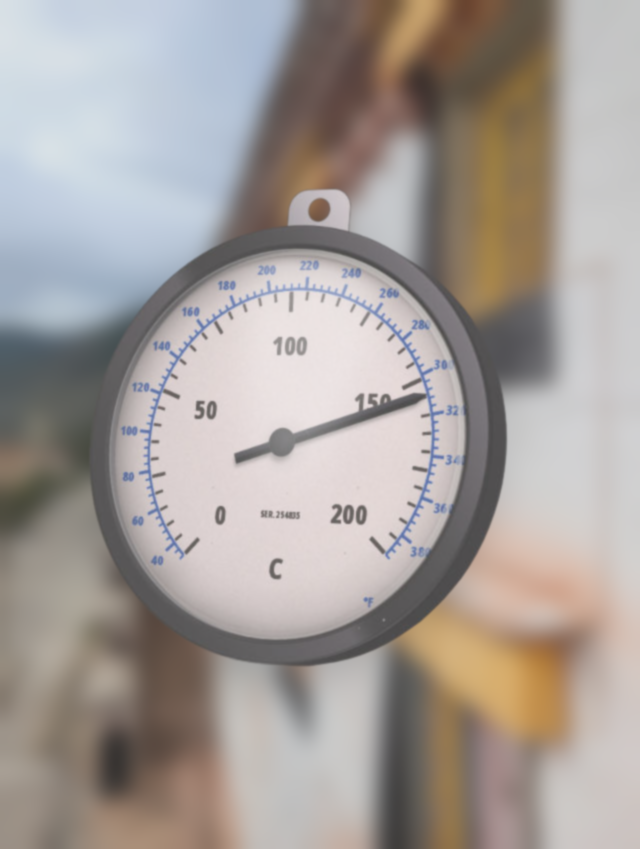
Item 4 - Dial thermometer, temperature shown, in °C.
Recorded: 155 °C
